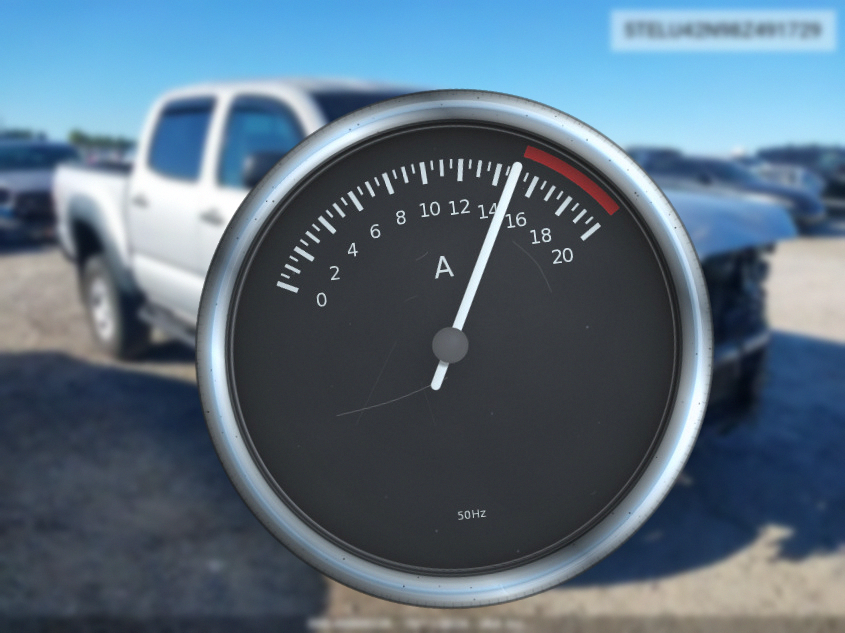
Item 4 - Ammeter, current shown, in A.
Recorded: 15 A
